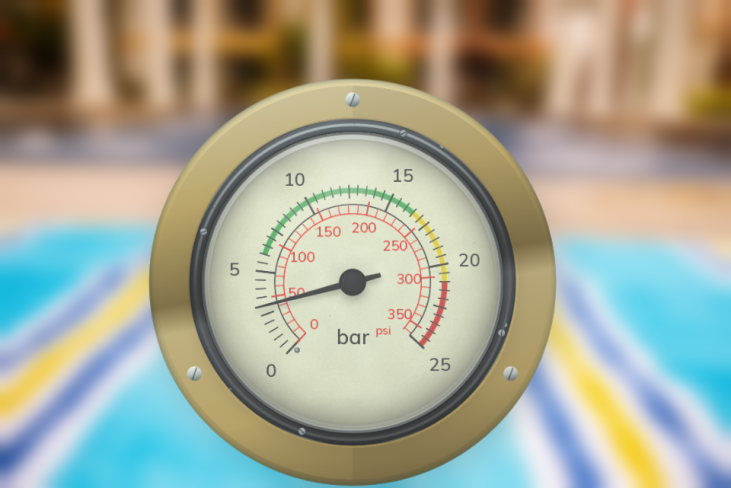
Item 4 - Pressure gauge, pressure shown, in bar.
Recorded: 3 bar
